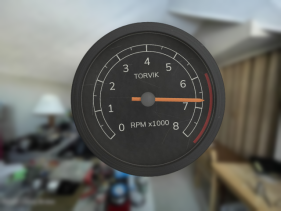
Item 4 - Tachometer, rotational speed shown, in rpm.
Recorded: 6750 rpm
